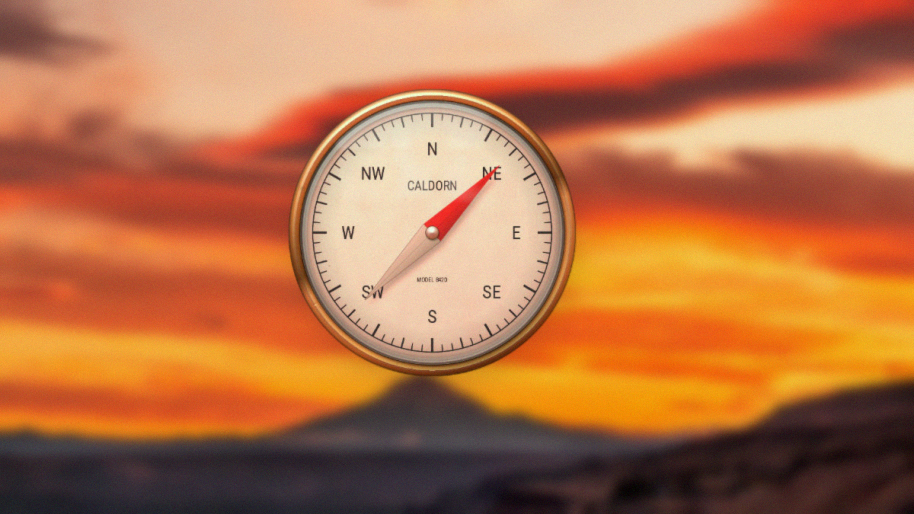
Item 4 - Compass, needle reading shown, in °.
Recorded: 45 °
